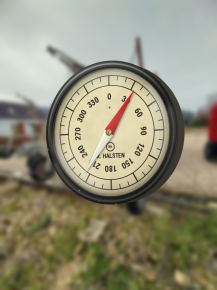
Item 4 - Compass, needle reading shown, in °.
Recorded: 35 °
